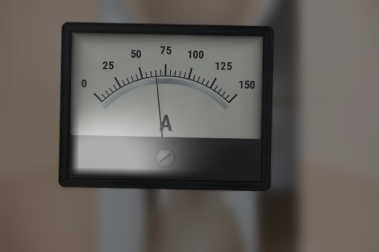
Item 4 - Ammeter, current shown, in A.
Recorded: 65 A
